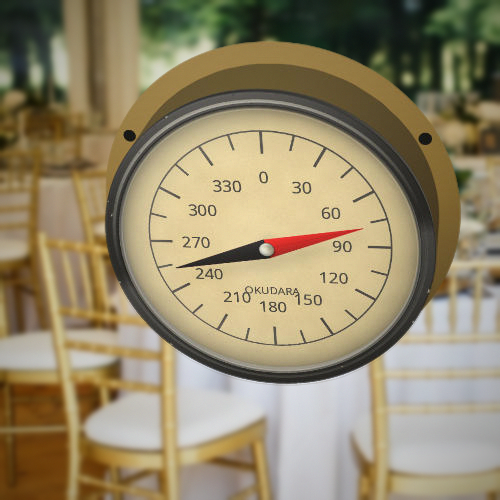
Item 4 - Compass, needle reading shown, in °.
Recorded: 75 °
